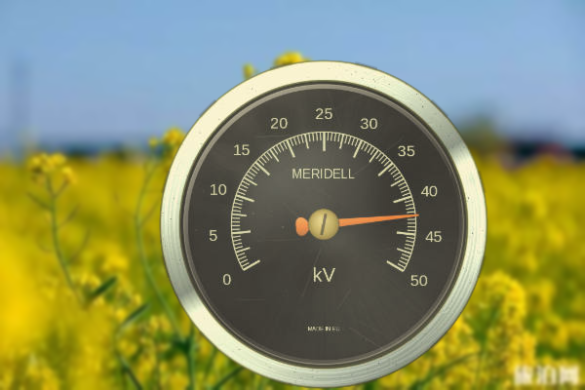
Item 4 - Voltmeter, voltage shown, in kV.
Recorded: 42.5 kV
